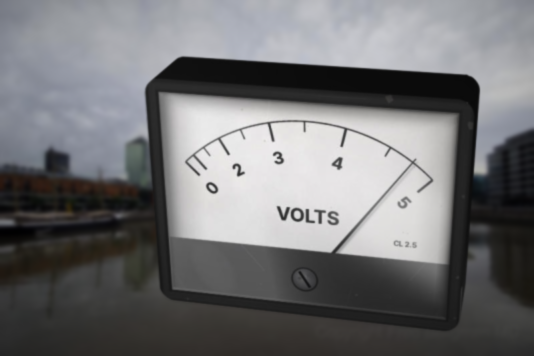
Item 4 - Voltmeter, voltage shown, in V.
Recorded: 4.75 V
